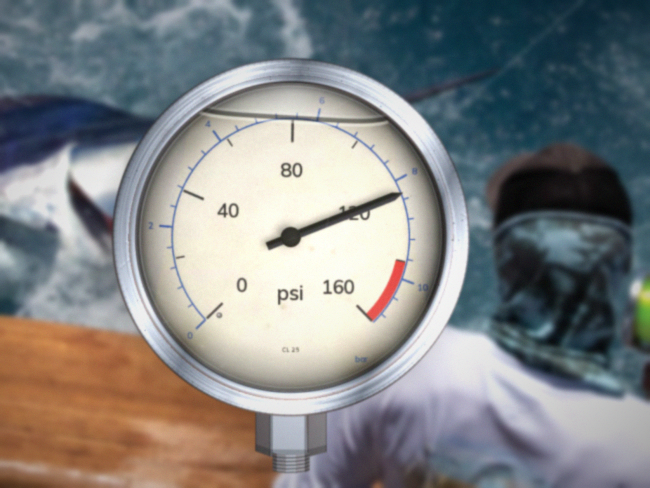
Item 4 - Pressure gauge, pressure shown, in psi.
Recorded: 120 psi
